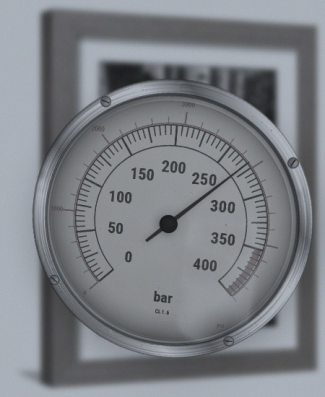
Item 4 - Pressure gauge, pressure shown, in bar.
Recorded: 270 bar
